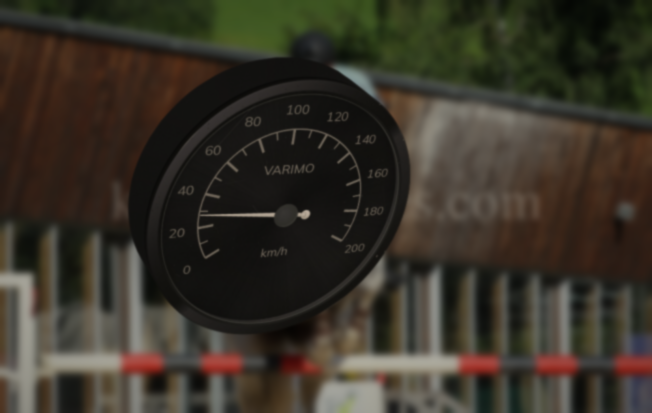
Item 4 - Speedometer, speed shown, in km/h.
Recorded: 30 km/h
